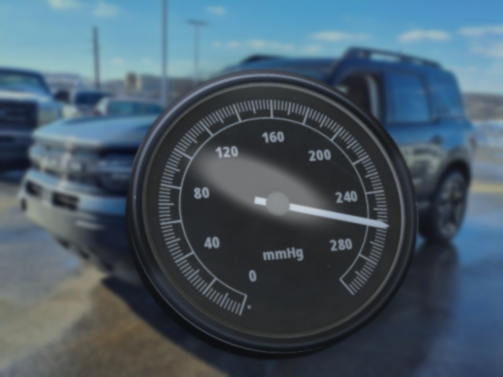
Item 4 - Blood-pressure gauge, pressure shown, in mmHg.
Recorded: 260 mmHg
